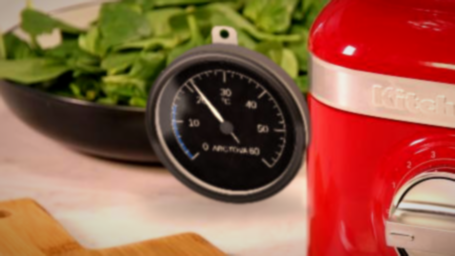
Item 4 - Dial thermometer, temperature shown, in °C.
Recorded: 22 °C
